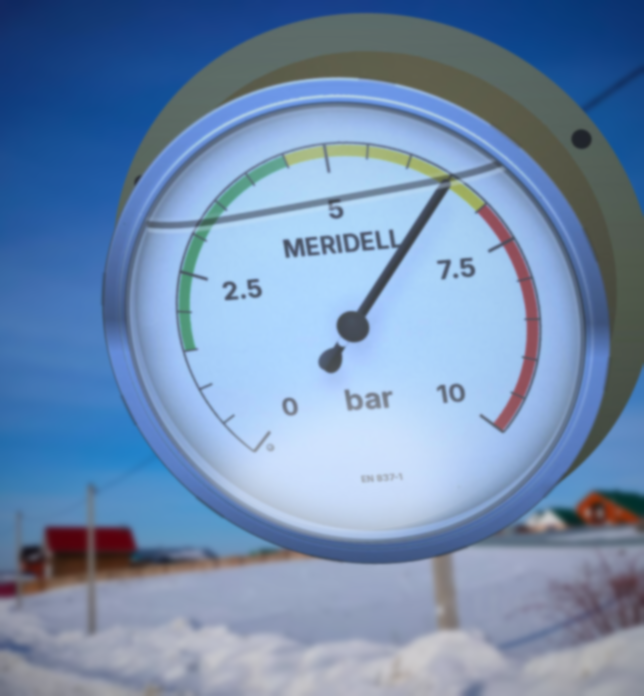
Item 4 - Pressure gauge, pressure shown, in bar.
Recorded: 6.5 bar
